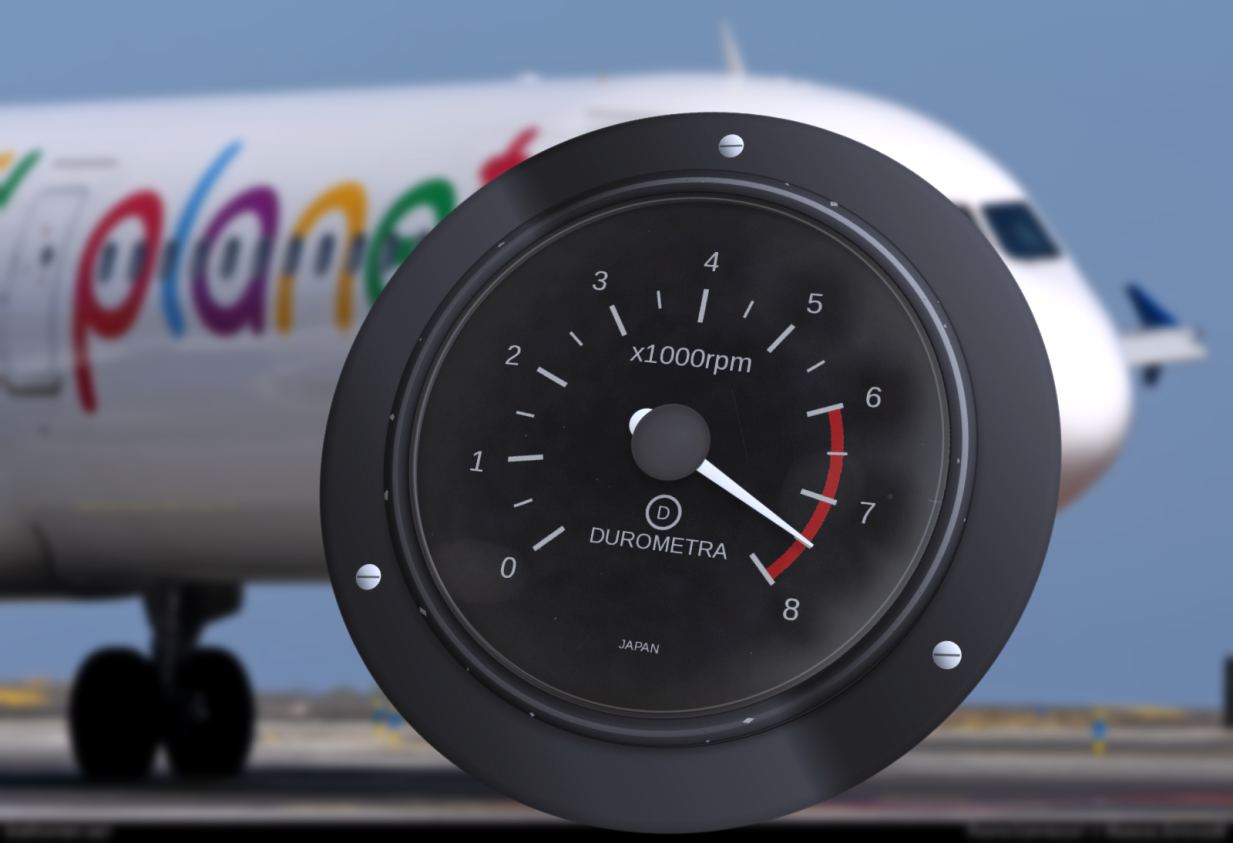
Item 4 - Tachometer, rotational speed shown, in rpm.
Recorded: 7500 rpm
